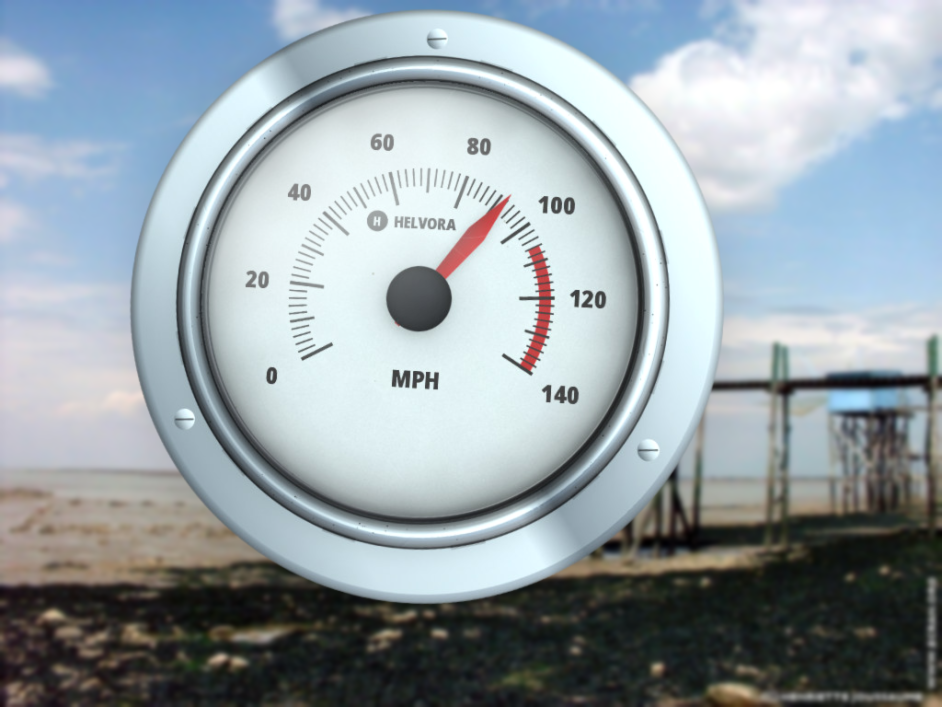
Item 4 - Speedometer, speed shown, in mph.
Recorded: 92 mph
